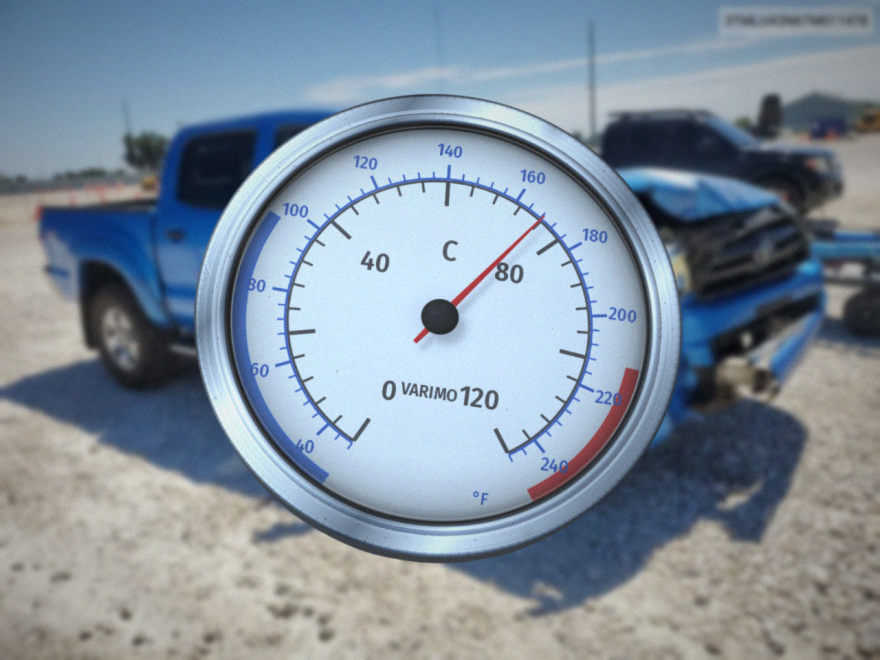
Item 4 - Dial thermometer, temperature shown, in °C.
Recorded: 76 °C
